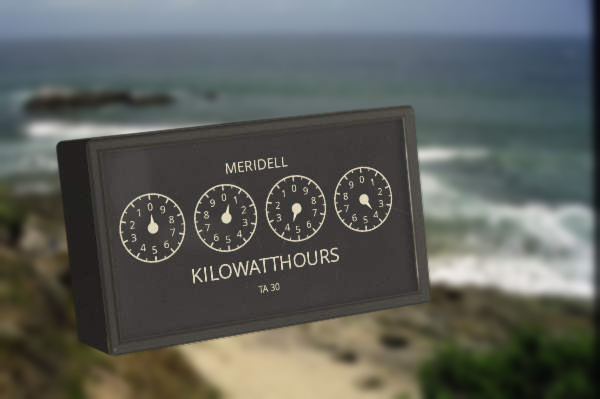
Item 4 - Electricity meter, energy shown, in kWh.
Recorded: 44 kWh
